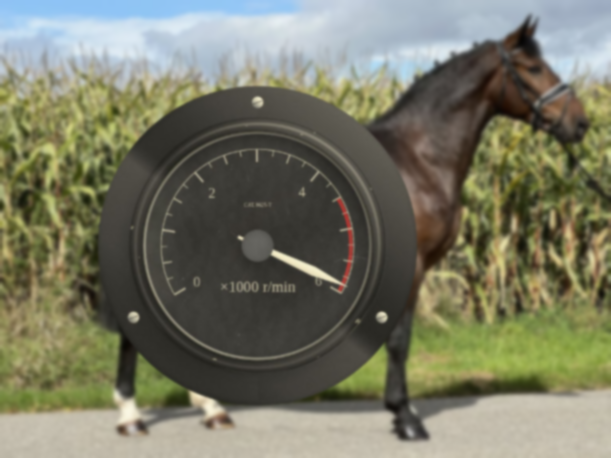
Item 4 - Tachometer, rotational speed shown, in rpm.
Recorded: 5875 rpm
